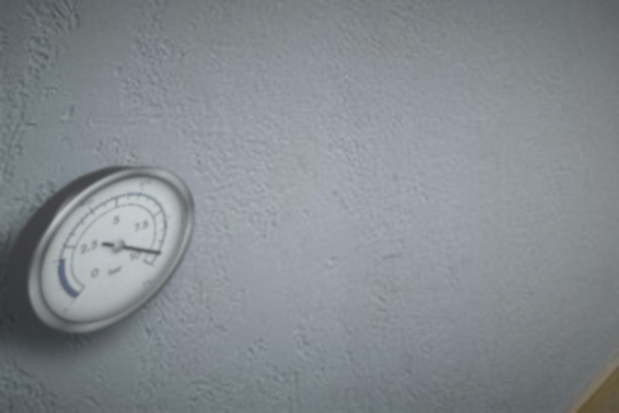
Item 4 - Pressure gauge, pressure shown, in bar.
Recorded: 9.5 bar
